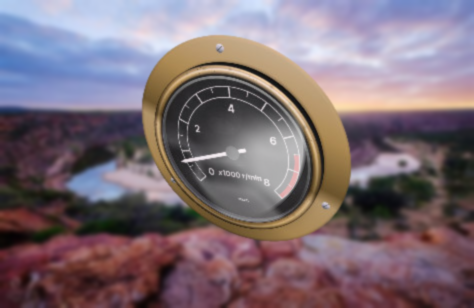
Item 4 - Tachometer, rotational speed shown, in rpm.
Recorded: 750 rpm
